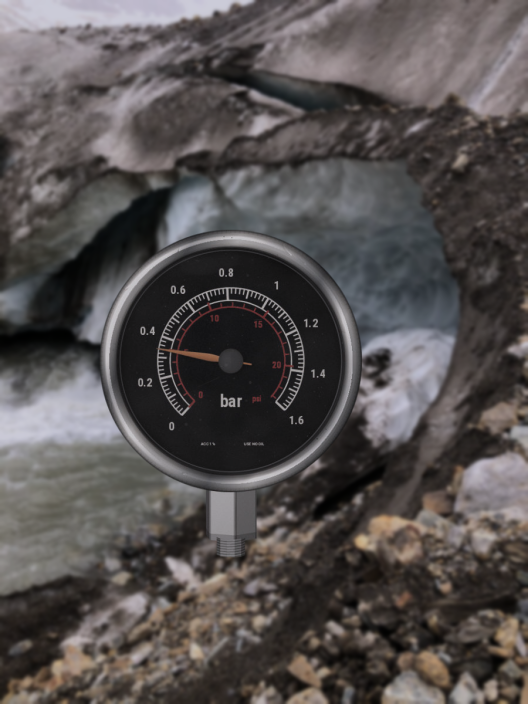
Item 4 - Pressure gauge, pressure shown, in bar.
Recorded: 0.34 bar
